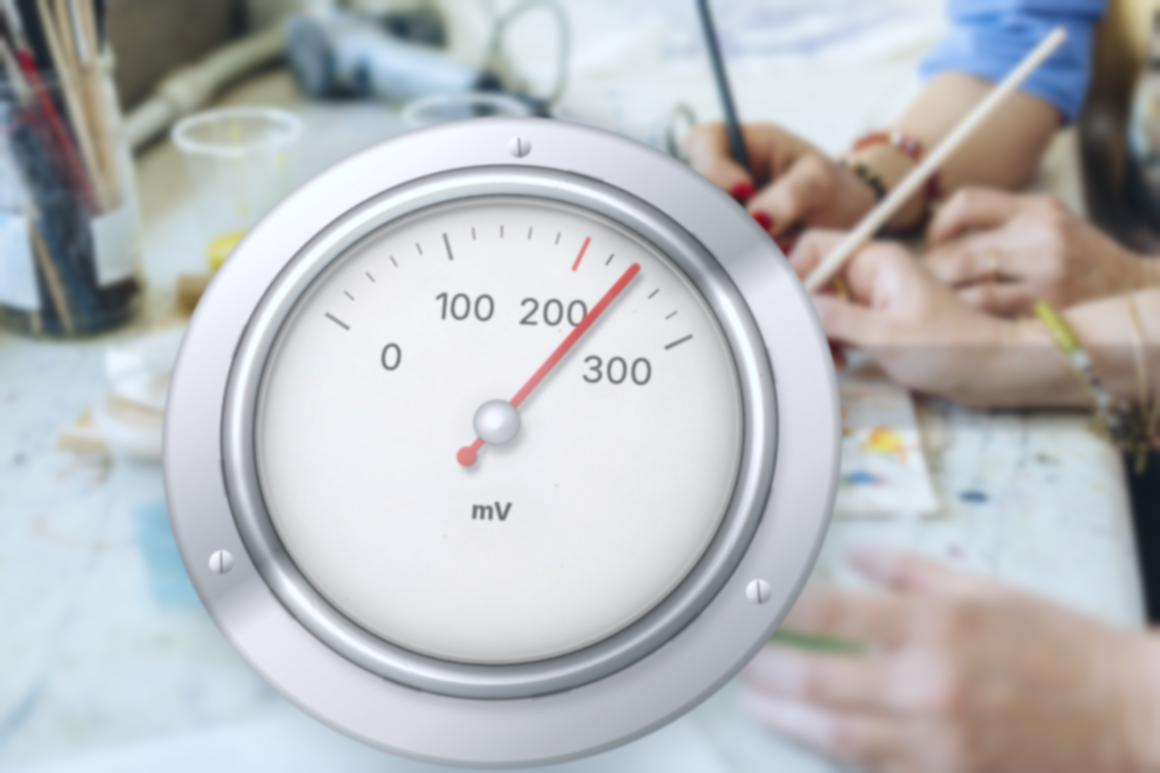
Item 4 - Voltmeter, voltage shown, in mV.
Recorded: 240 mV
